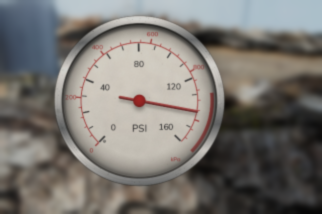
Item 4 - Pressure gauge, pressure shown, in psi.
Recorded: 140 psi
